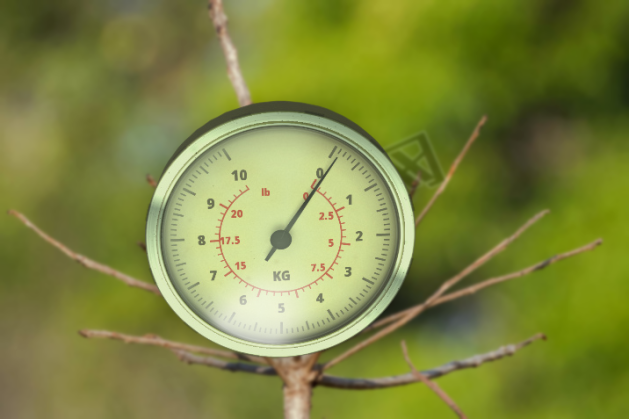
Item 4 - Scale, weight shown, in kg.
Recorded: 0.1 kg
